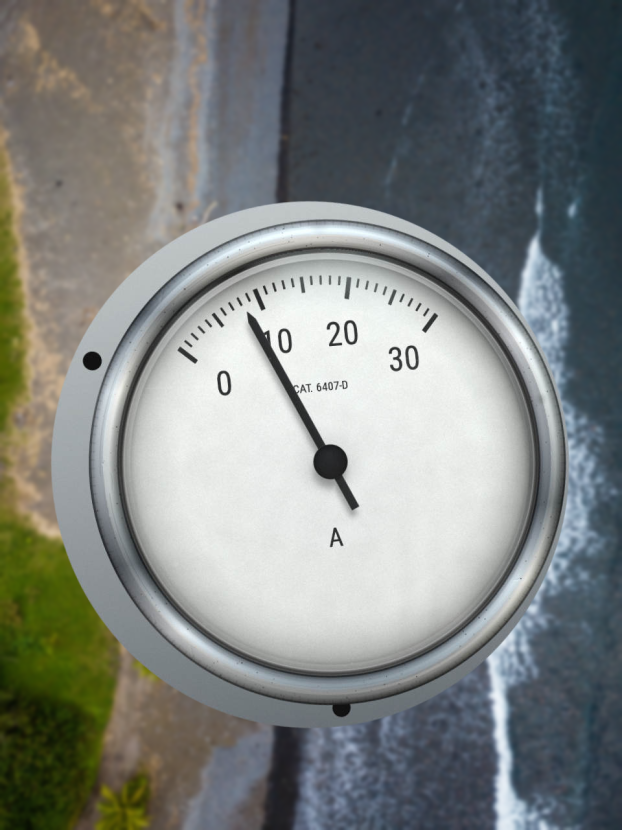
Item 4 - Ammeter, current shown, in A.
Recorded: 8 A
